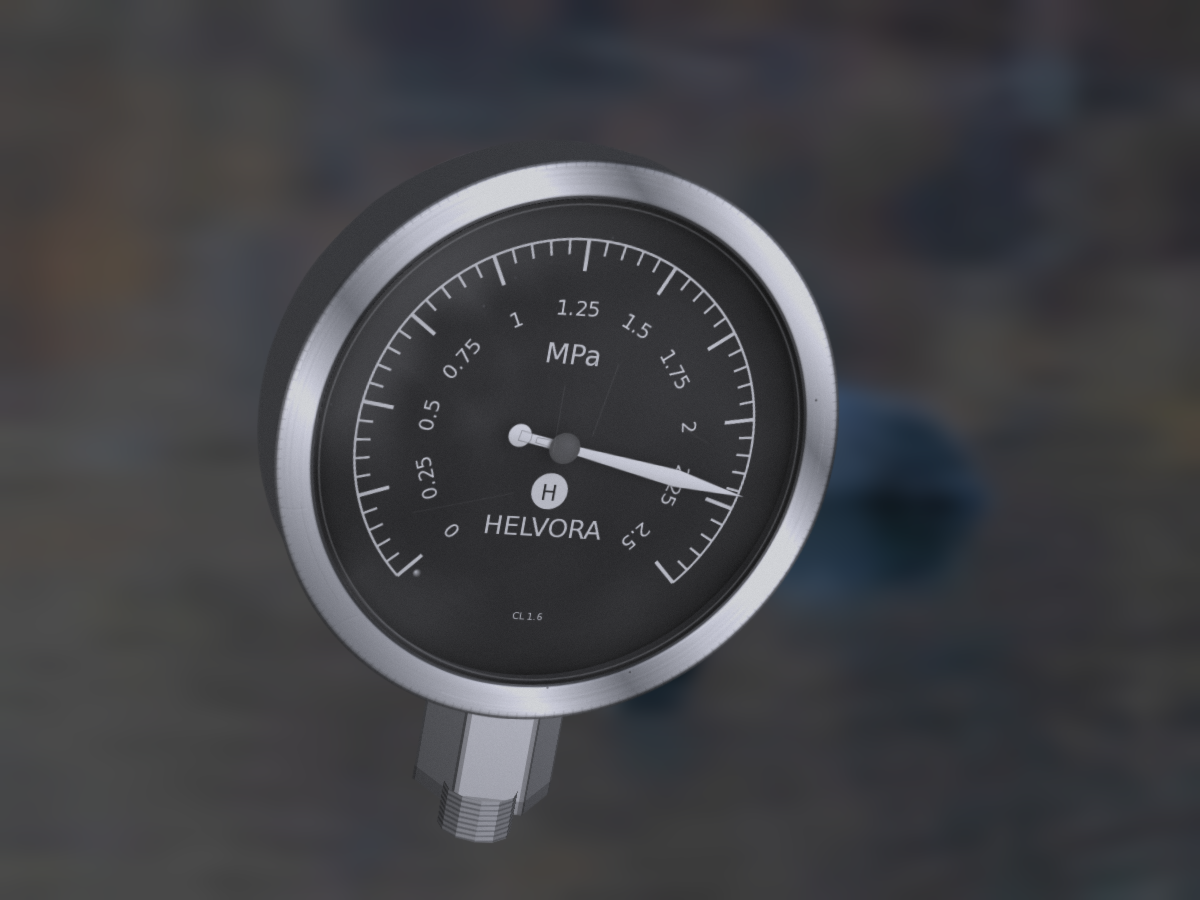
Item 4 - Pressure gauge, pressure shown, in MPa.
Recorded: 2.2 MPa
